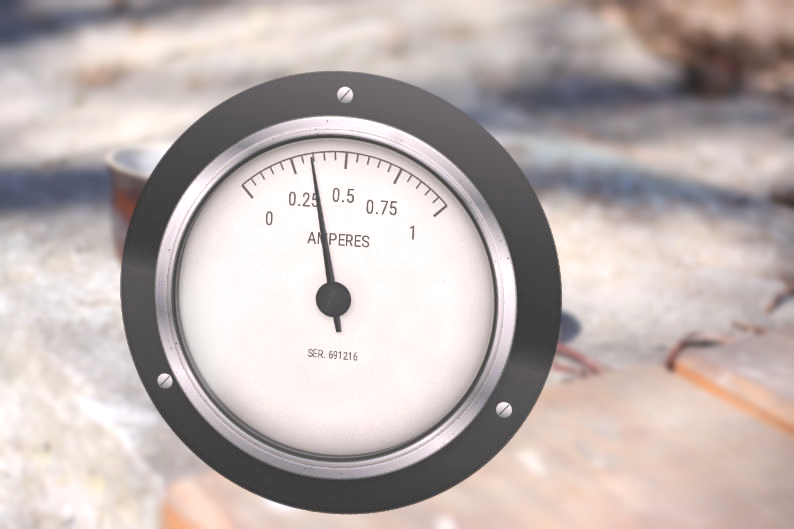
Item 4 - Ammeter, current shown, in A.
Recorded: 0.35 A
